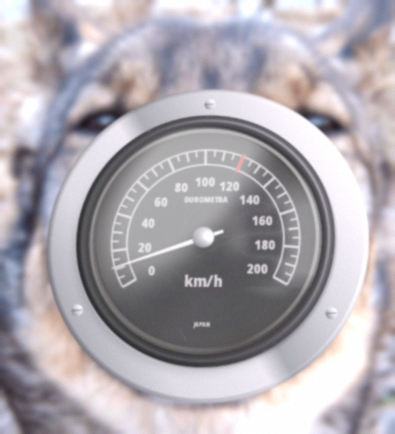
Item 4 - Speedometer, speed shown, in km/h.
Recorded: 10 km/h
